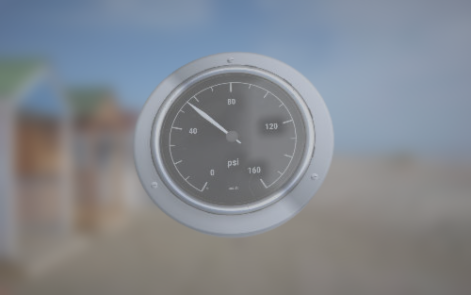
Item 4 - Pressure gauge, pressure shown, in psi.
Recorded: 55 psi
